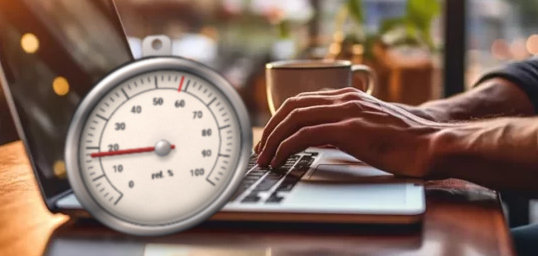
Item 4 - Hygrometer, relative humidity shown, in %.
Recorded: 18 %
